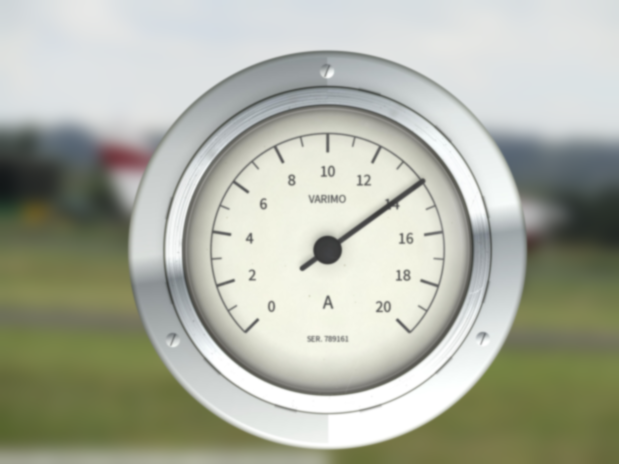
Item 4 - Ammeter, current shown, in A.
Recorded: 14 A
